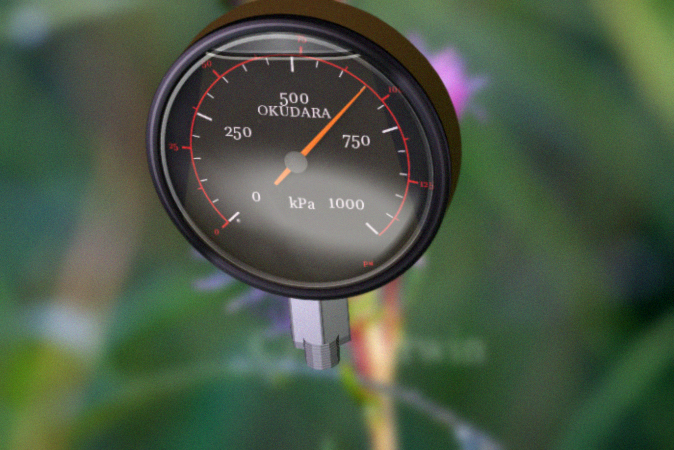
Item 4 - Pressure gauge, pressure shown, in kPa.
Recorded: 650 kPa
